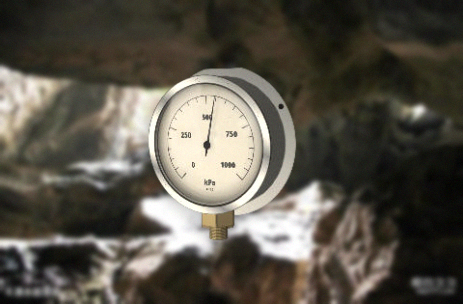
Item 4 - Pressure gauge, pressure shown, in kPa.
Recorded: 550 kPa
